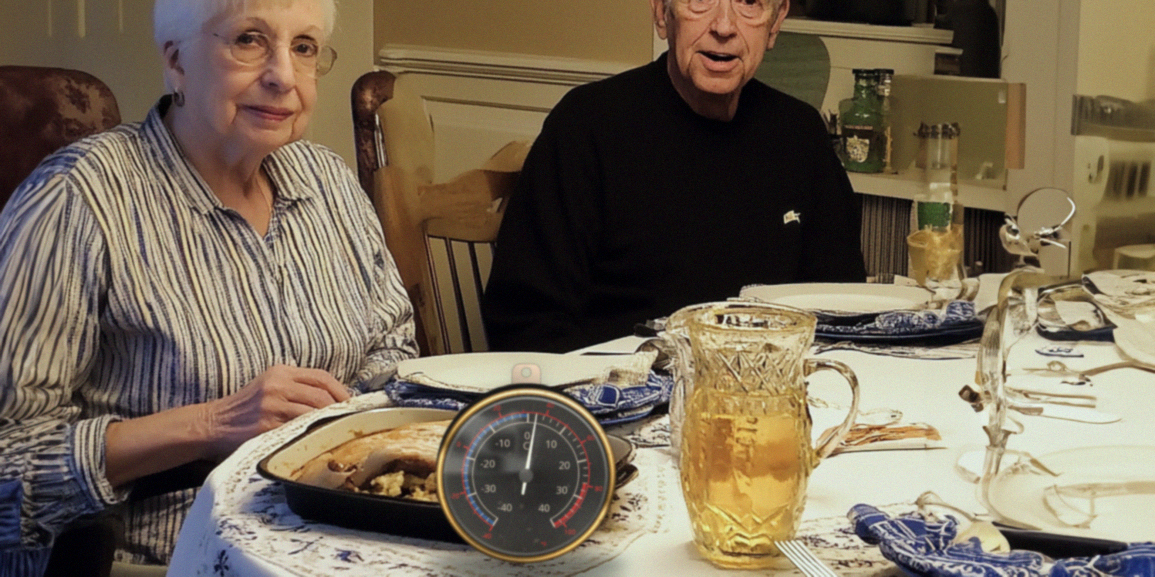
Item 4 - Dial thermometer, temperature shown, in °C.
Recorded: 2 °C
